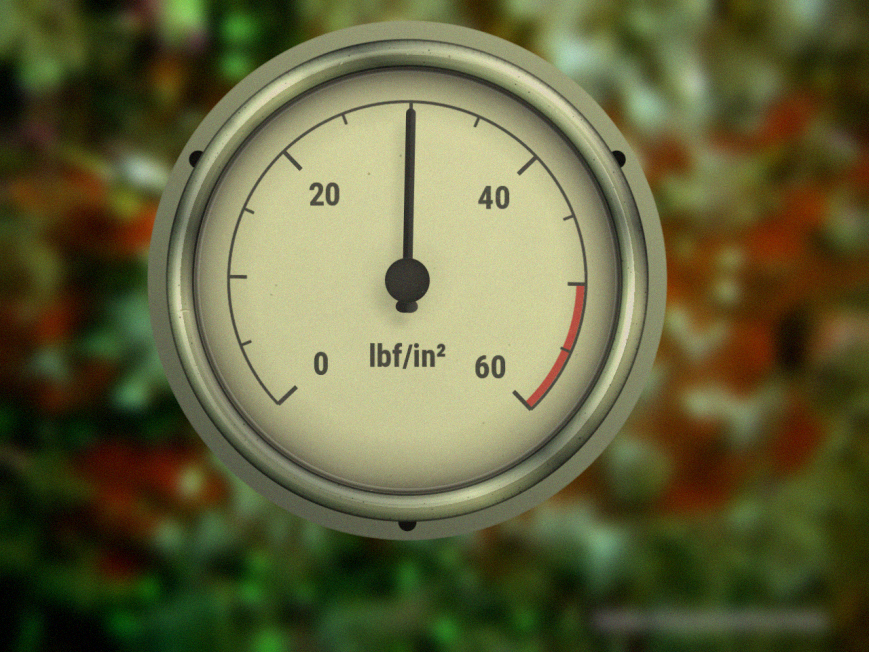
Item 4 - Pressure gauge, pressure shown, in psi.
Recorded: 30 psi
